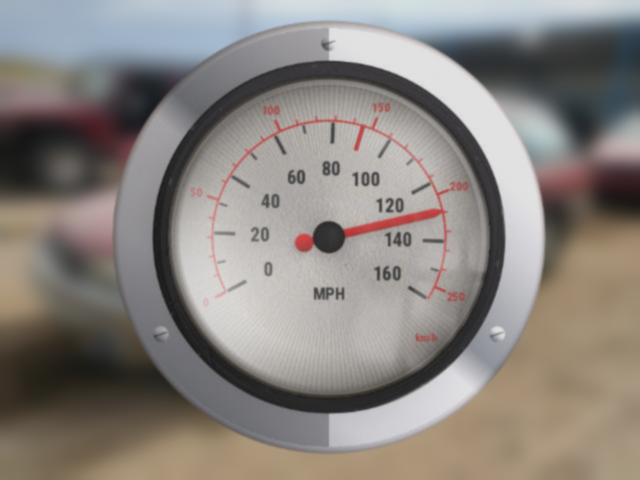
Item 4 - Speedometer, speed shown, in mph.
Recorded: 130 mph
